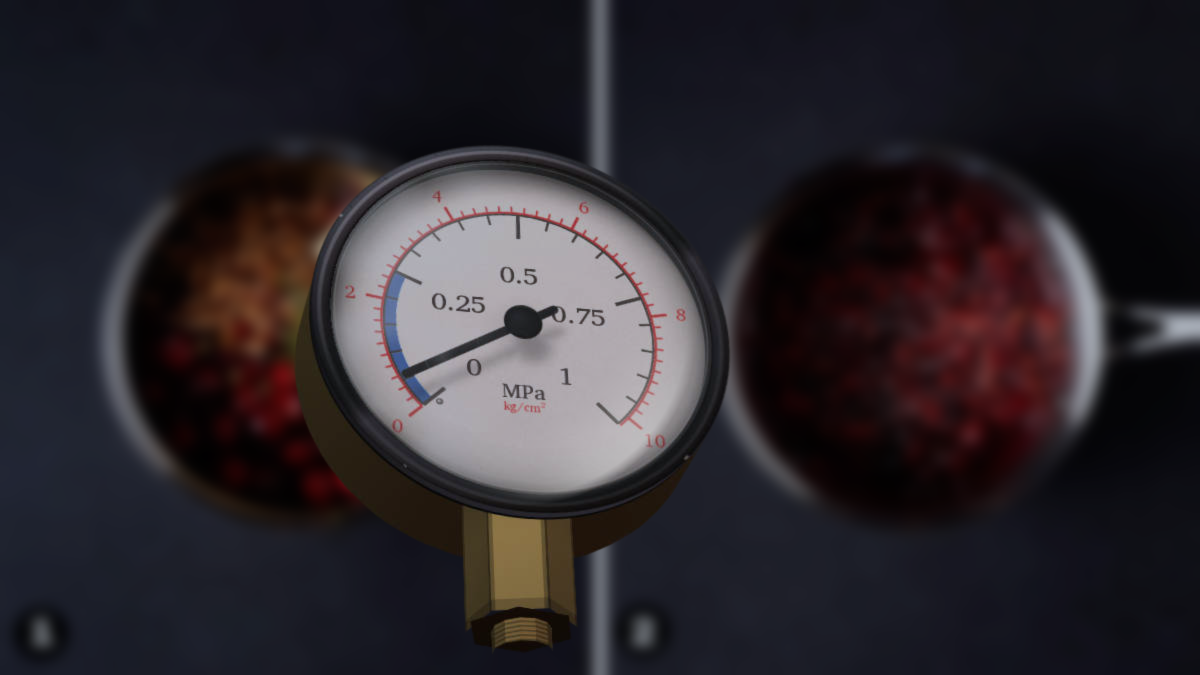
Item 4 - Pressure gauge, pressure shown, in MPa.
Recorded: 0.05 MPa
